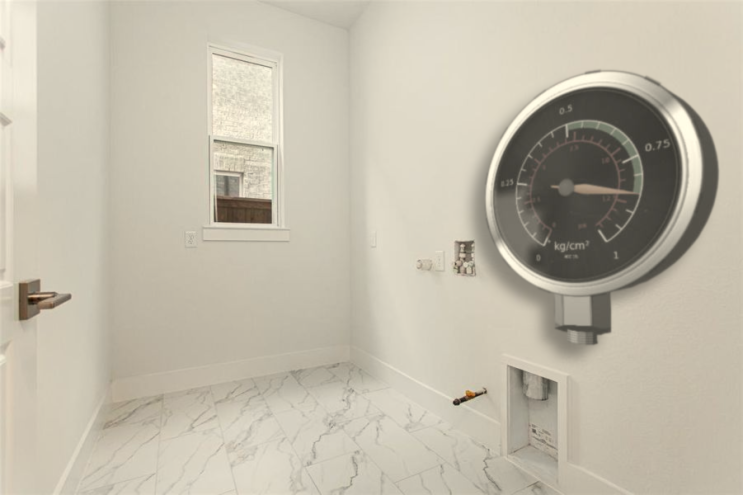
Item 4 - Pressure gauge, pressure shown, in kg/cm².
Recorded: 0.85 kg/cm²
